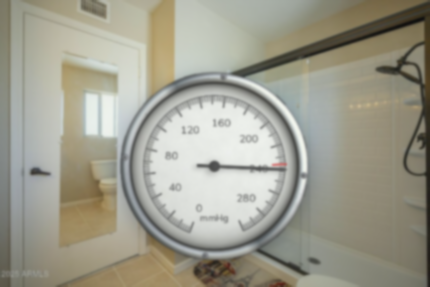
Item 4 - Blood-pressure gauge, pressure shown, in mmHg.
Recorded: 240 mmHg
